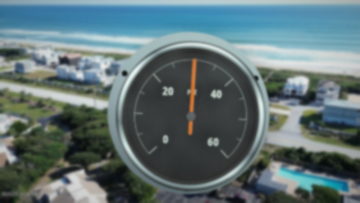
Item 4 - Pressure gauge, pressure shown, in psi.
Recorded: 30 psi
